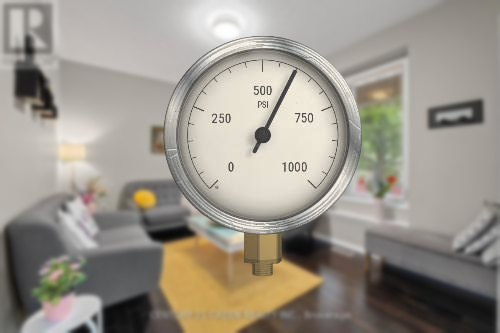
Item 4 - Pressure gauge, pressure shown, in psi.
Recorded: 600 psi
